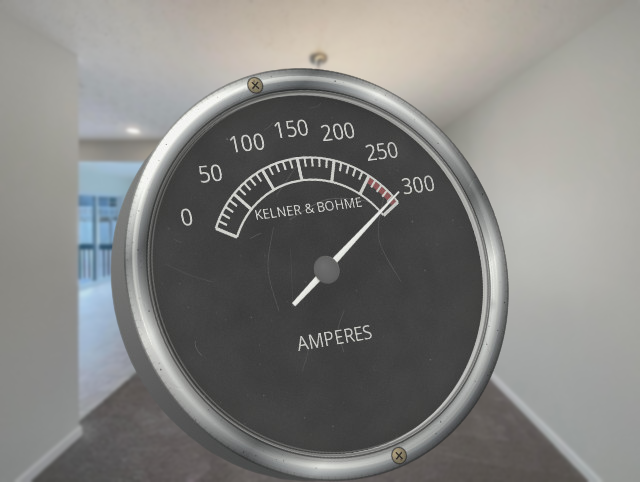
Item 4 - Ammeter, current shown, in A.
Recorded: 290 A
